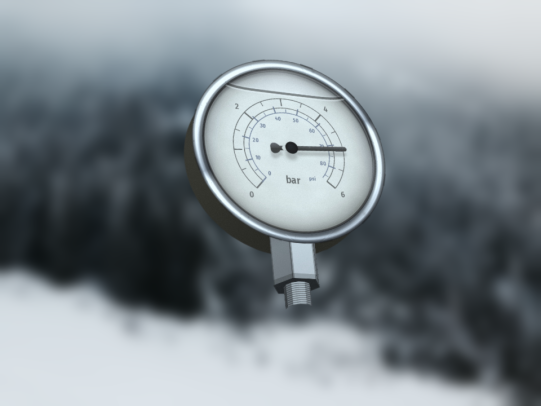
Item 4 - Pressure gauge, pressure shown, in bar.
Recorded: 5 bar
